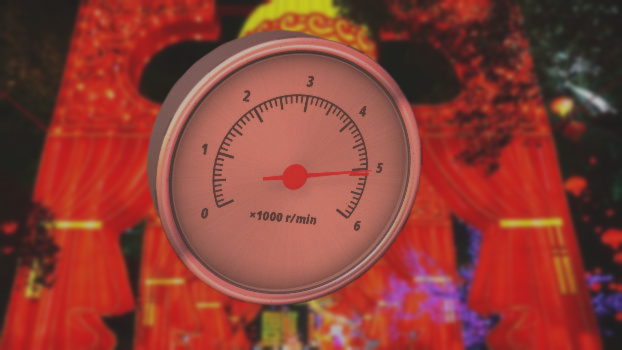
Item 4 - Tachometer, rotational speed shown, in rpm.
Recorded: 5000 rpm
